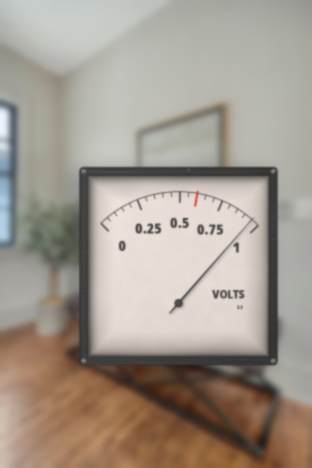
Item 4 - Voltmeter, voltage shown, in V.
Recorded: 0.95 V
